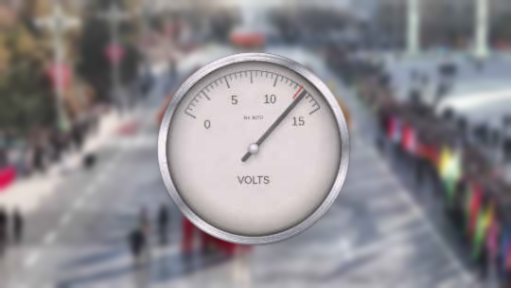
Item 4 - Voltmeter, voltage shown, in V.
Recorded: 13 V
